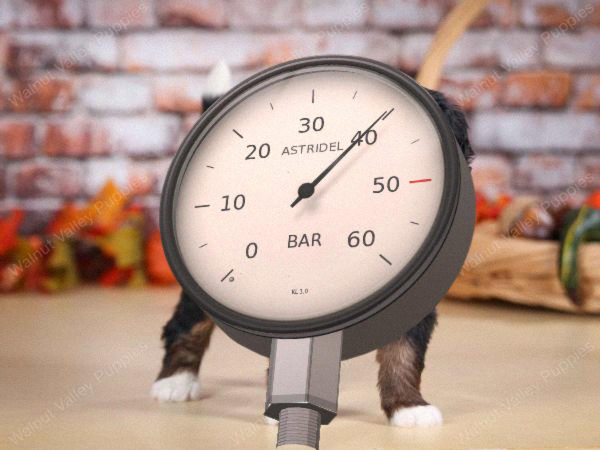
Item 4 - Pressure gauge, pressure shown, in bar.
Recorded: 40 bar
